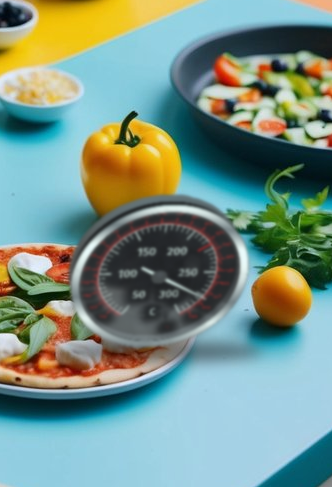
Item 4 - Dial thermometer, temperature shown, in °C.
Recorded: 275 °C
